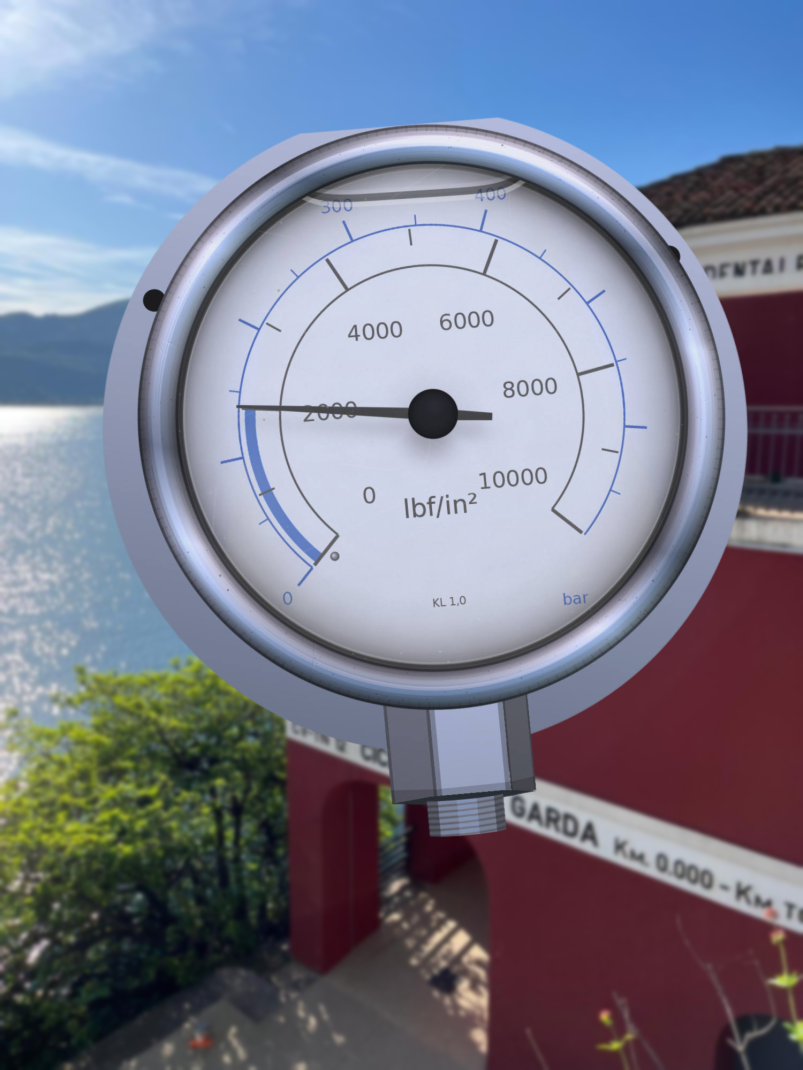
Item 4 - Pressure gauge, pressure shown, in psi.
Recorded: 2000 psi
